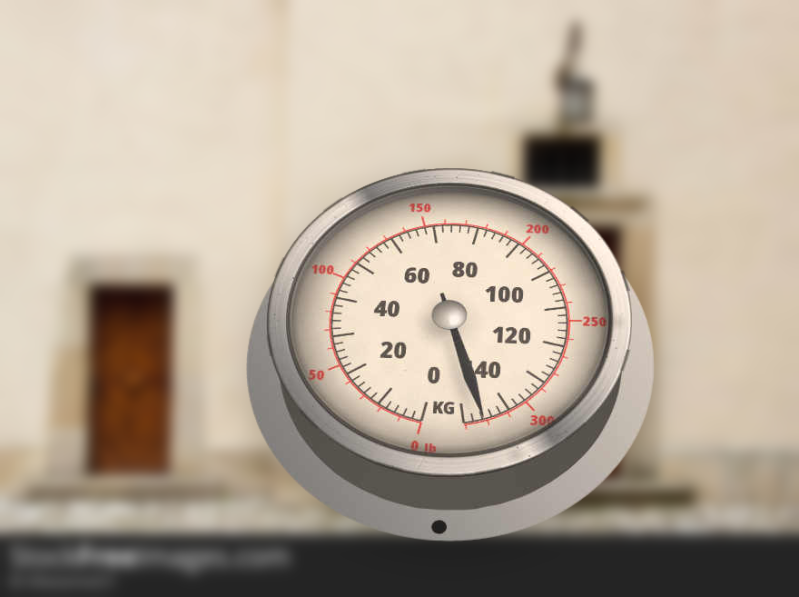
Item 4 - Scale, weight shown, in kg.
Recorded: 146 kg
